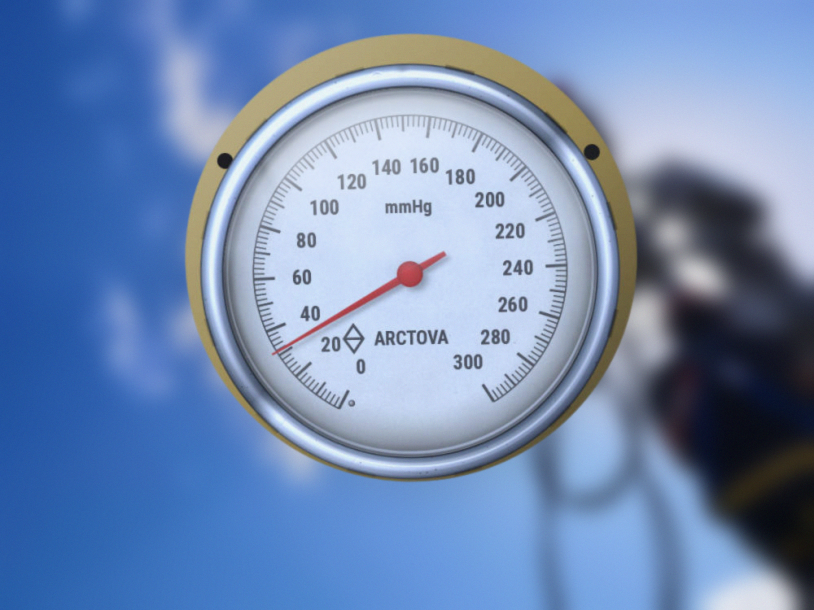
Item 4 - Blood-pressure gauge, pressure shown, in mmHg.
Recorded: 32 mmHg
